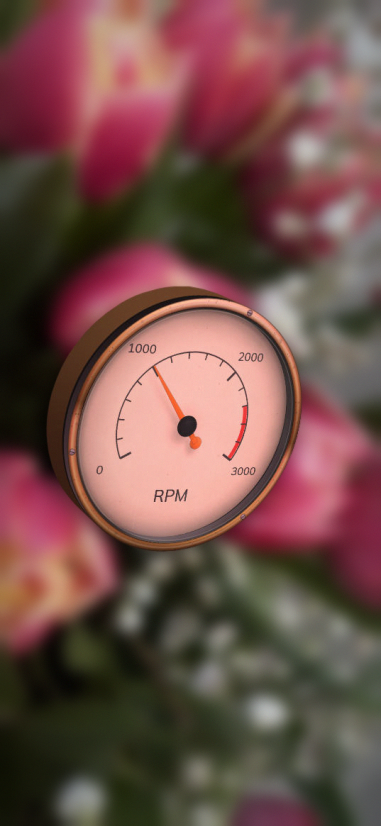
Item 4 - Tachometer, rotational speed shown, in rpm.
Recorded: 1000 rpm
